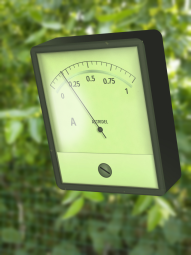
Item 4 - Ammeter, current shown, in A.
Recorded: 0.2 A
